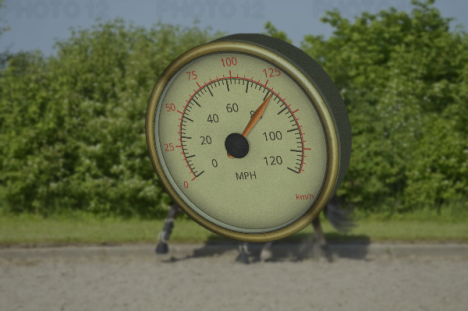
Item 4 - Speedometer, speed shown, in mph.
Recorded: 82 mph
